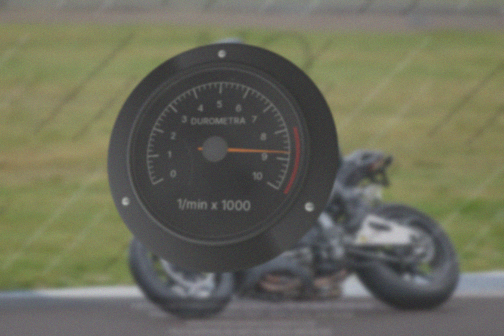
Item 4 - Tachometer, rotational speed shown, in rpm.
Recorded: 8800 rpm
